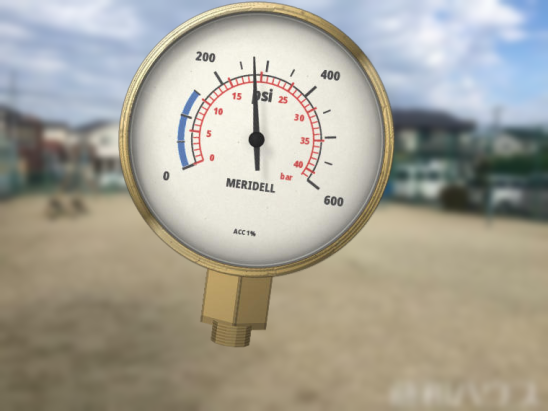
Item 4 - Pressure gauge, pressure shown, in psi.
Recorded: 275 psi
